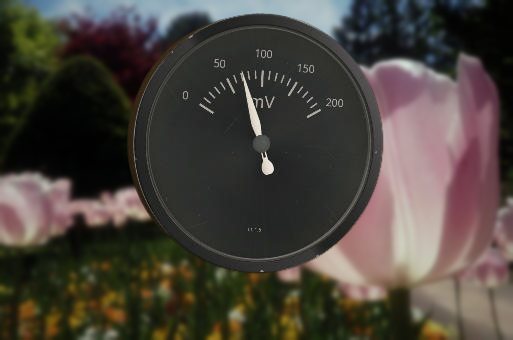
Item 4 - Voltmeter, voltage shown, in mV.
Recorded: 70 mV
